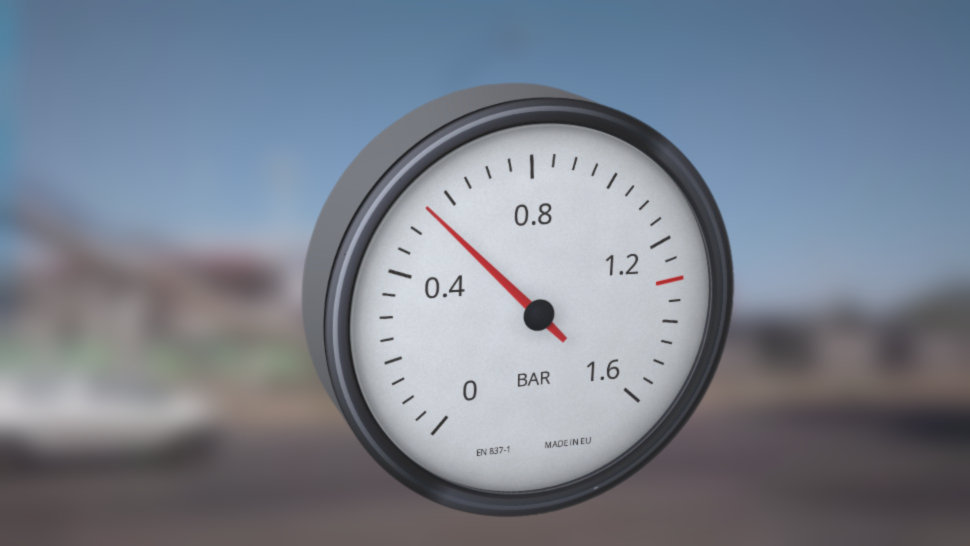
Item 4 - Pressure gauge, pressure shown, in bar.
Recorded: 0.55 bar
